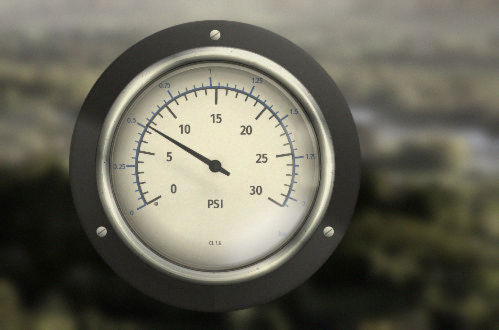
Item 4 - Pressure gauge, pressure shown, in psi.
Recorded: 7.5 psi
